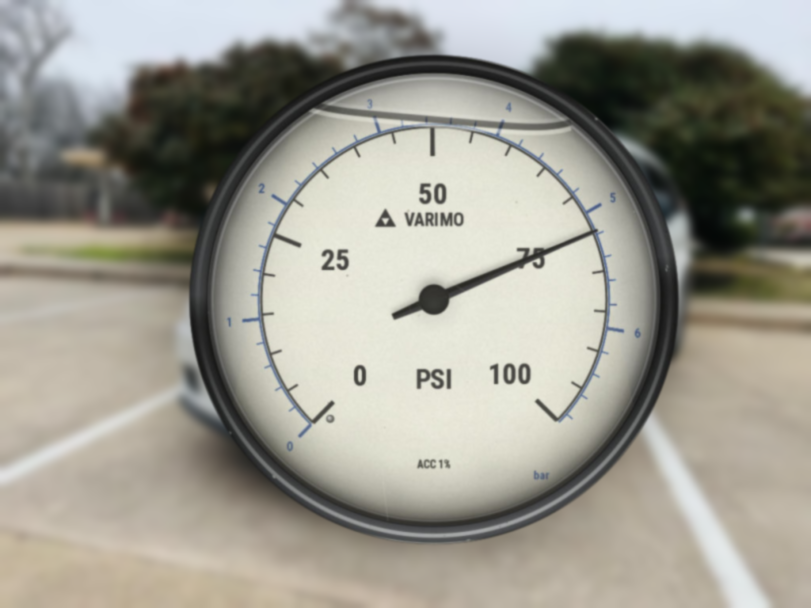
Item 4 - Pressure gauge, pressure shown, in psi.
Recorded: 75 psi
